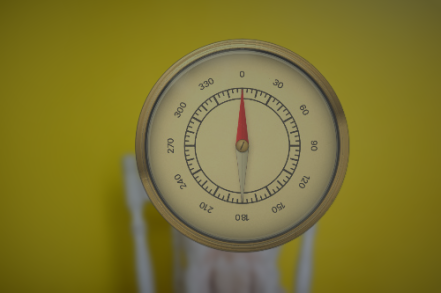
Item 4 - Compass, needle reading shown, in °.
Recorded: 0 °
